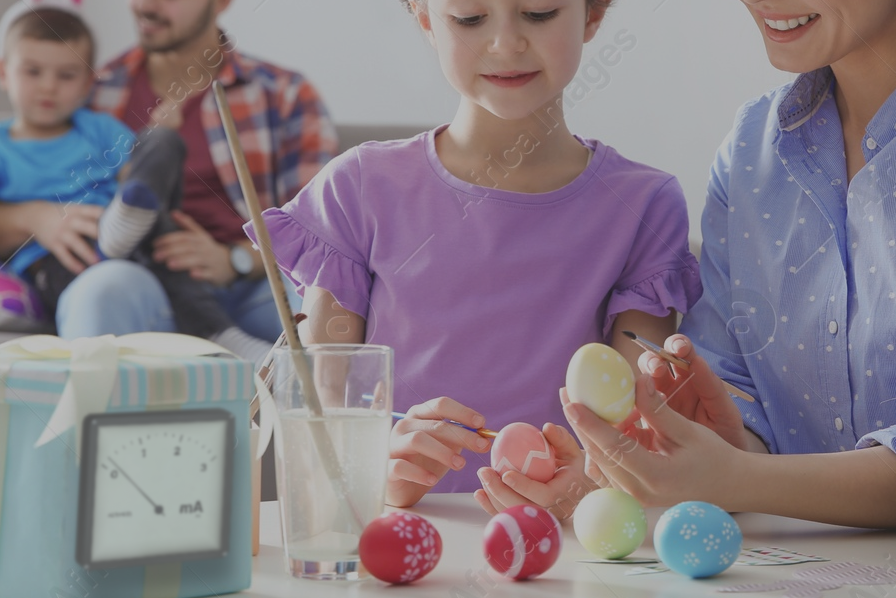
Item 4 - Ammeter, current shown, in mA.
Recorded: 0.2 mA
